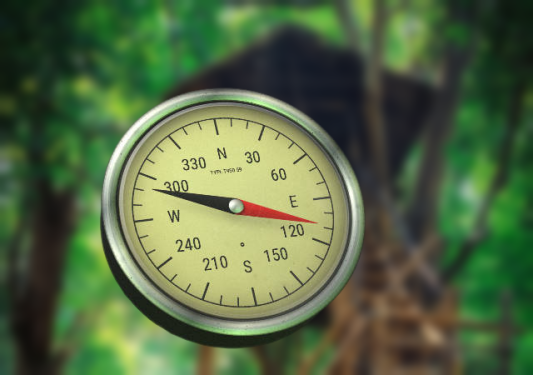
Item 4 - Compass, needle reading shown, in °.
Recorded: 110 °
